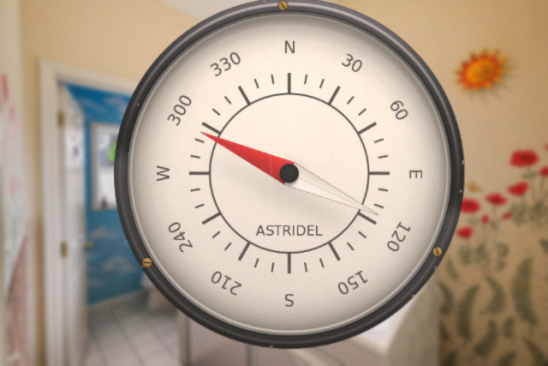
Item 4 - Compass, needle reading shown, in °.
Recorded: 295 °
